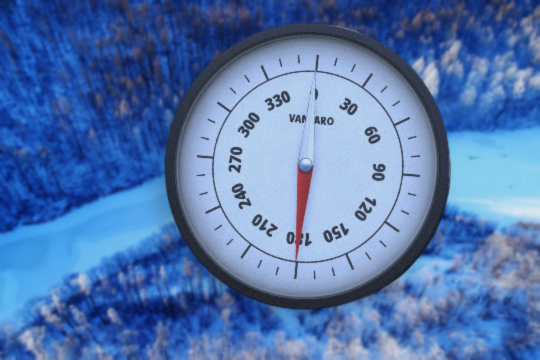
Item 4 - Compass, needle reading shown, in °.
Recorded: 180 °
